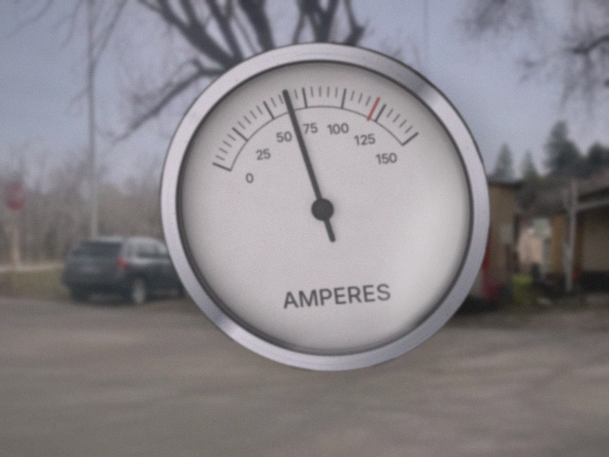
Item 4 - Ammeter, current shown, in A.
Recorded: 65 A
